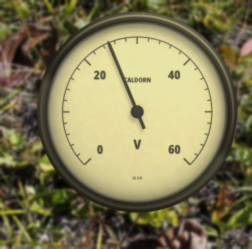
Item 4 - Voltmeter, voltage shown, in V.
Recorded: 25 V
